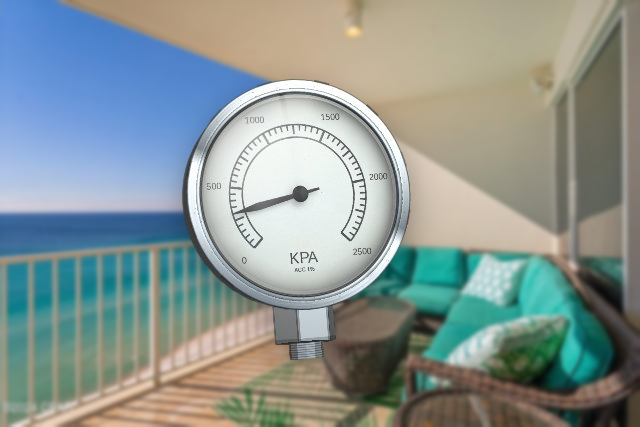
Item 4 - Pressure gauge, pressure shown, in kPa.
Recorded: 300 kPa
